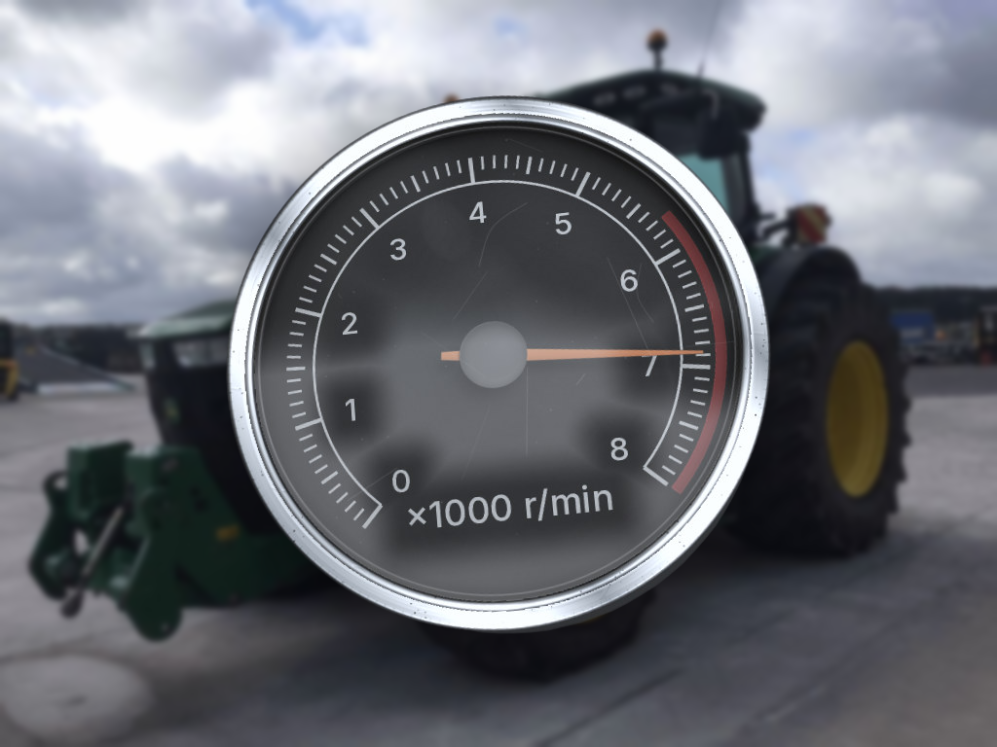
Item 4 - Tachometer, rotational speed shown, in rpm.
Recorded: 6900 rpm
